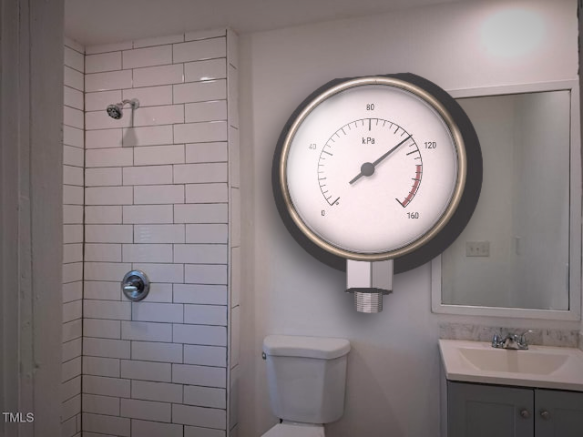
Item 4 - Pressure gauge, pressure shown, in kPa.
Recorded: 110 kPa
